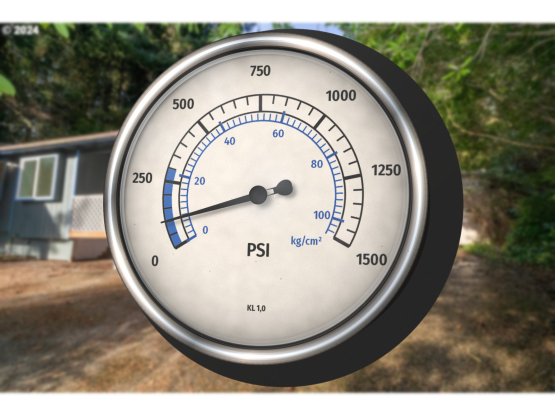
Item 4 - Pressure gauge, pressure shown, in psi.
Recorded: 100 psi
